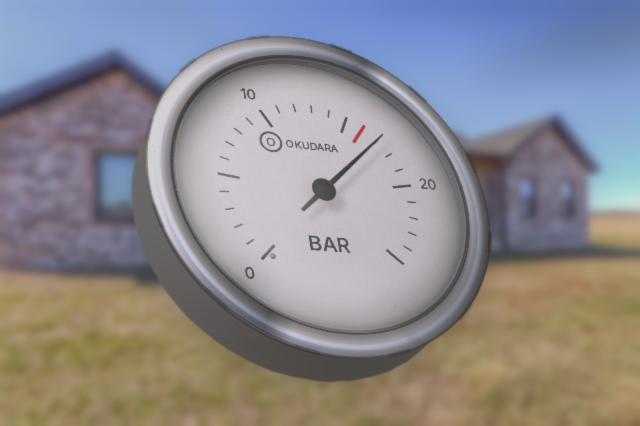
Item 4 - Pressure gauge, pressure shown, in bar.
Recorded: 17 bar
